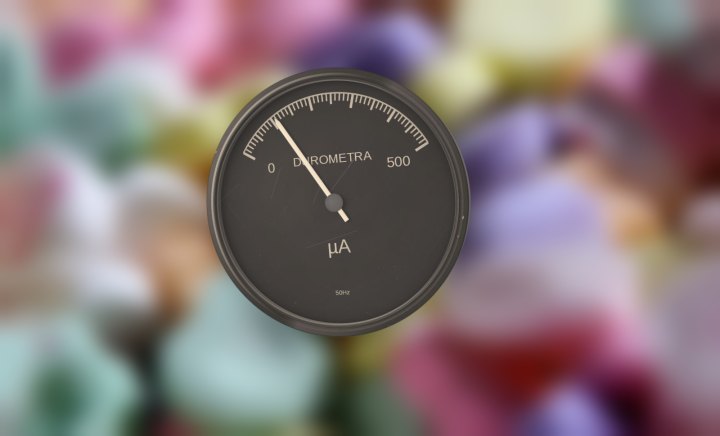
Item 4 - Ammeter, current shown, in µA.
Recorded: 110 µA
